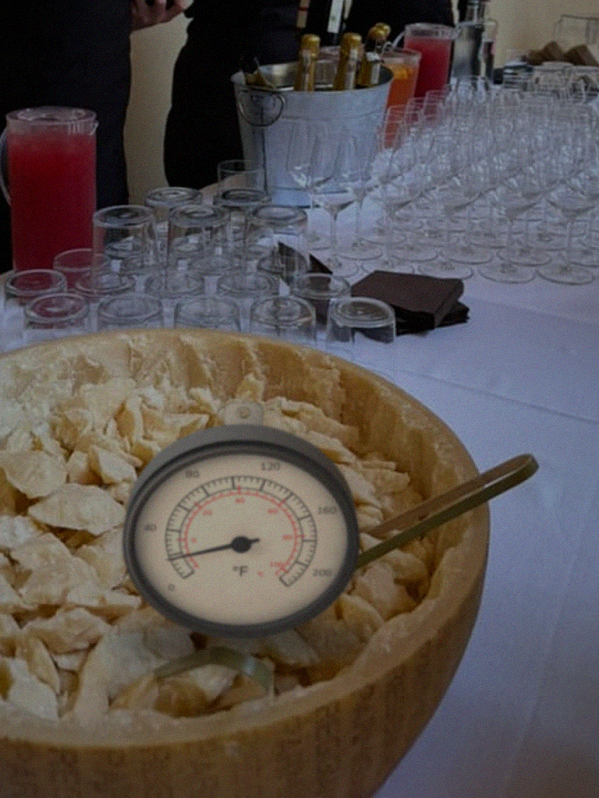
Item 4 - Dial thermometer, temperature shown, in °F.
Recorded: 20 °F
